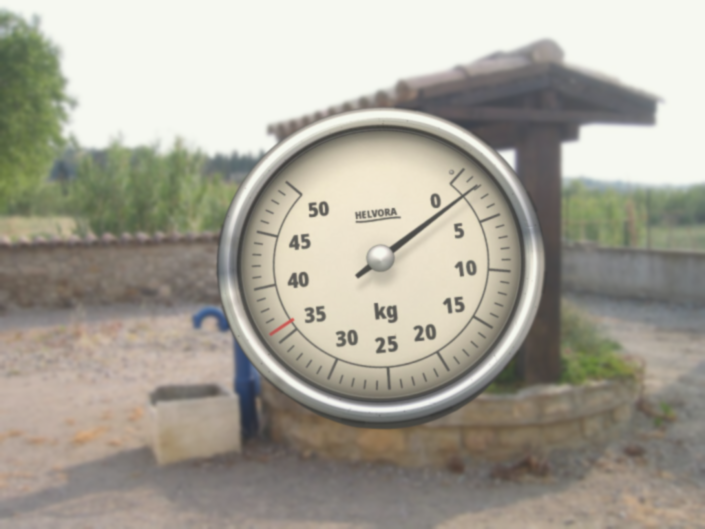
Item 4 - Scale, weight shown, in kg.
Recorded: 2 kg
